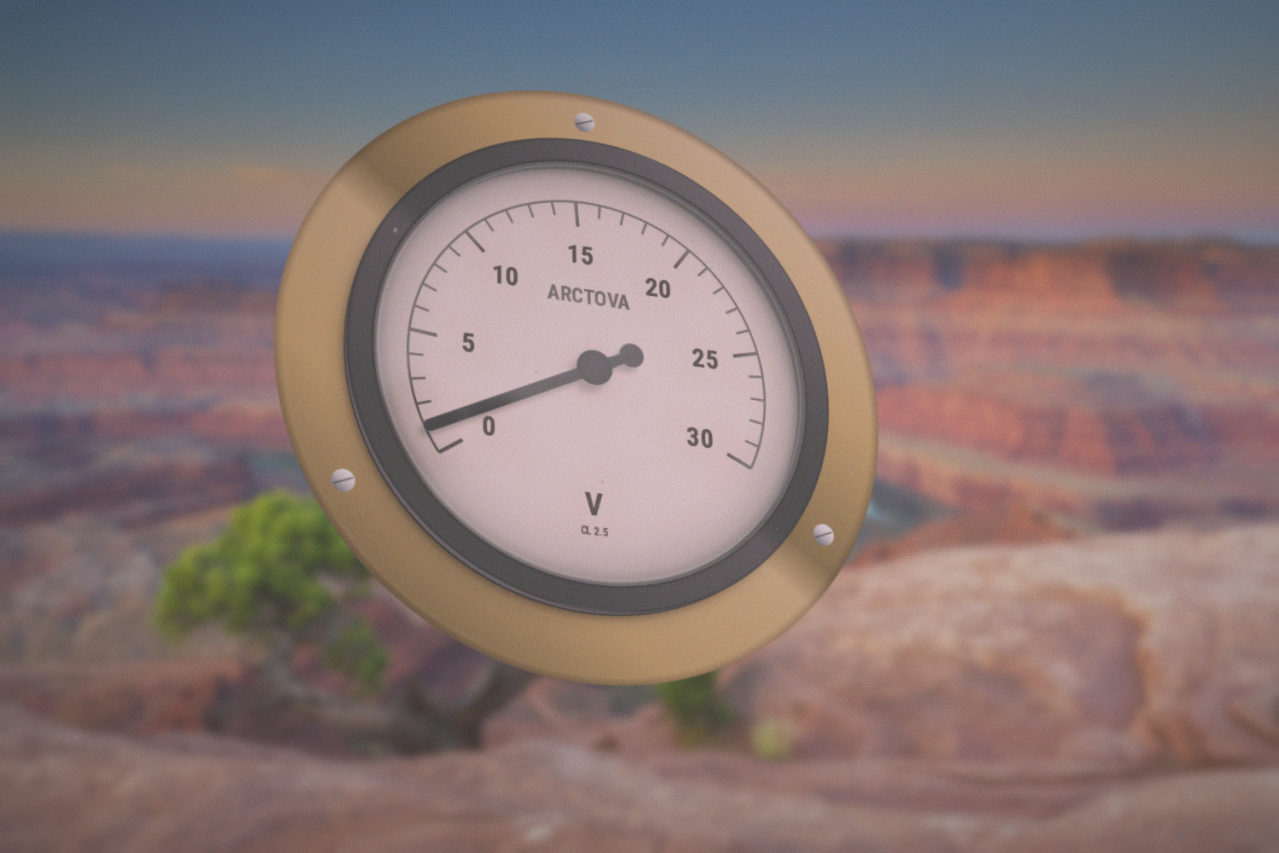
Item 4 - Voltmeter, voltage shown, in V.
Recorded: 1 V
